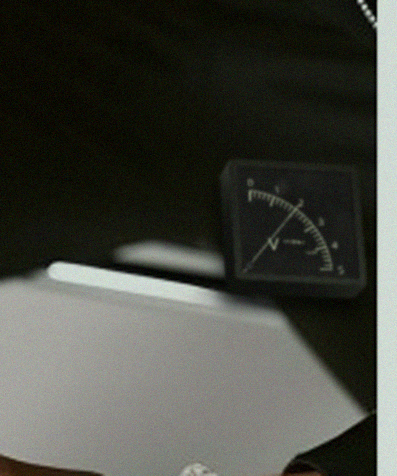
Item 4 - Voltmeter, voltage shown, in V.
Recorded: 2 V
